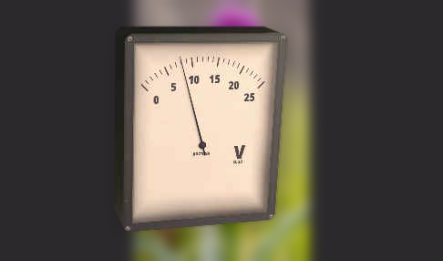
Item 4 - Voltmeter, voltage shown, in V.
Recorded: 8 V
